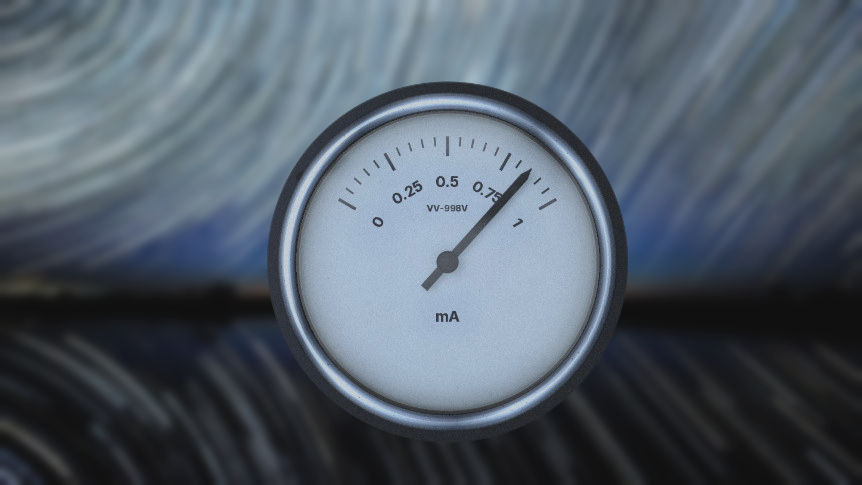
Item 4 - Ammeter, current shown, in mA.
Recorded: 0.85 mA
